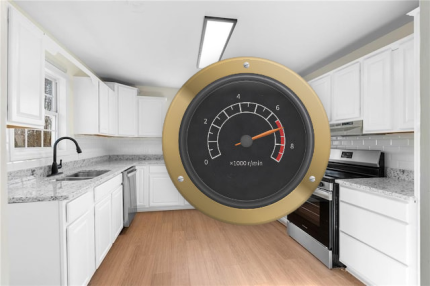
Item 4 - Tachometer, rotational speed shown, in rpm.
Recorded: 7000 rpm
